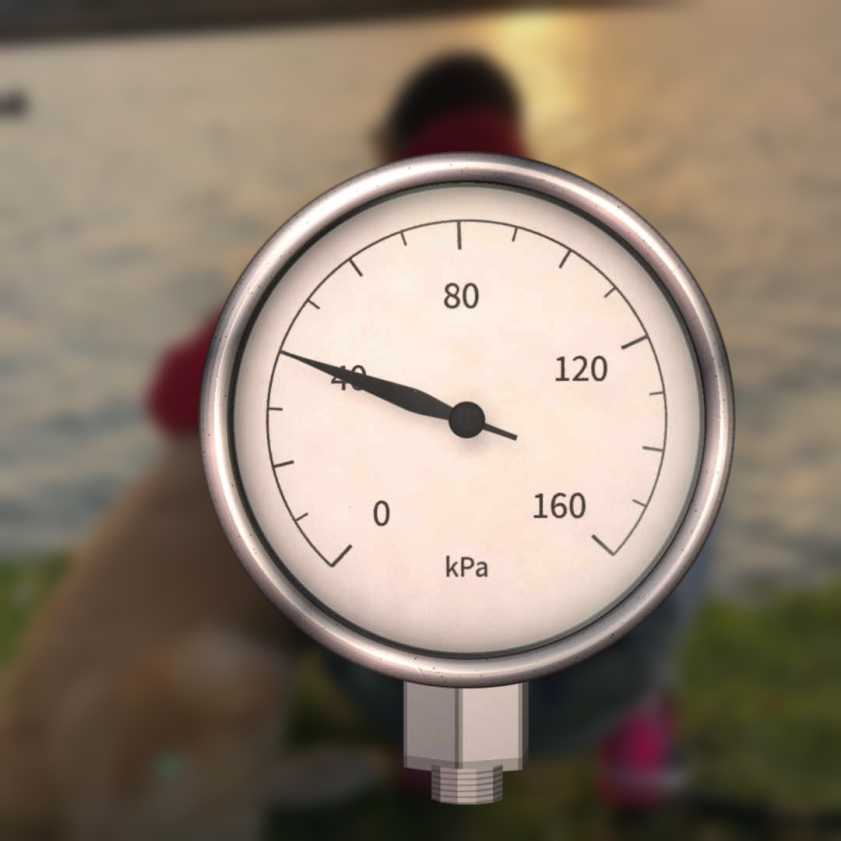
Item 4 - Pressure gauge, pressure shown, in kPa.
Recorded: 40 kPa
